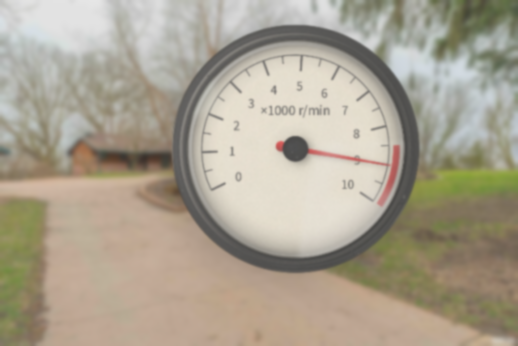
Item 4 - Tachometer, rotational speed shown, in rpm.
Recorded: 9000 rpm
